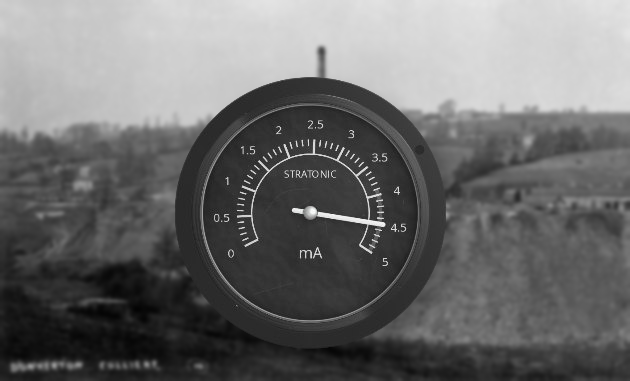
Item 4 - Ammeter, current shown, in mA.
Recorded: 4.5 mA
